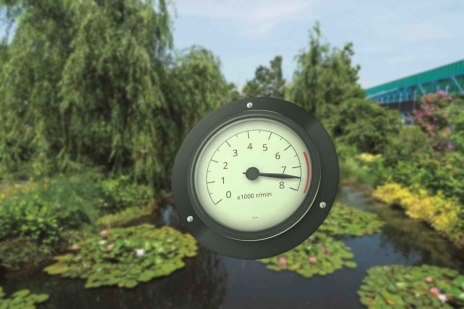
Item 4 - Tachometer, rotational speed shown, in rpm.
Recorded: 7500 rpm
